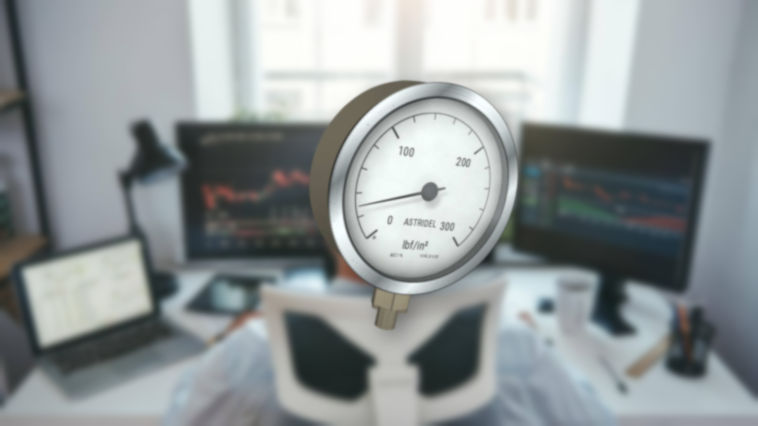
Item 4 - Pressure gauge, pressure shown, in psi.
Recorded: 30 psi
